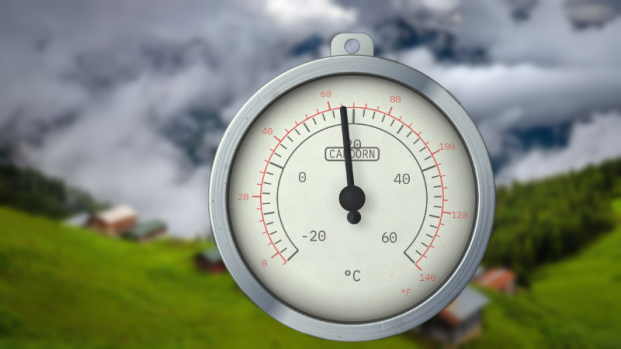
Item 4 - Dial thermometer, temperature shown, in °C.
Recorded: 18 °C
